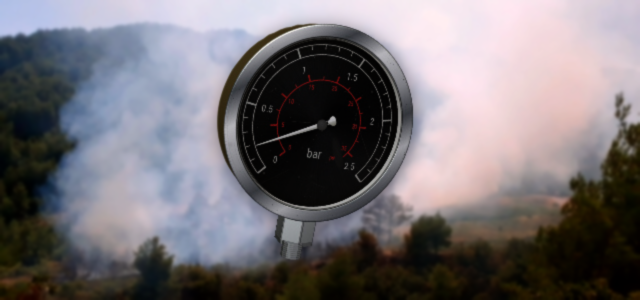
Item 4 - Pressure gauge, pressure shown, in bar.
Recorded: 0.2 bar
